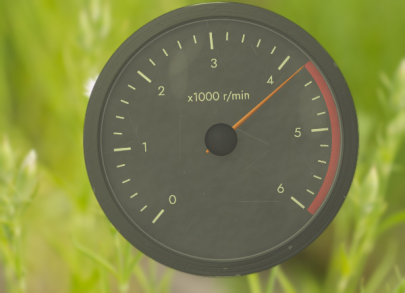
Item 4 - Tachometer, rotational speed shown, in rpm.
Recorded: 4200 rpm
